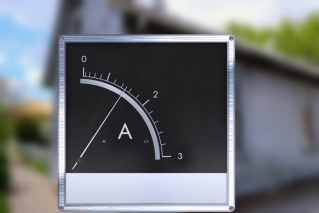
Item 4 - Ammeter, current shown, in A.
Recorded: 1.5 A
